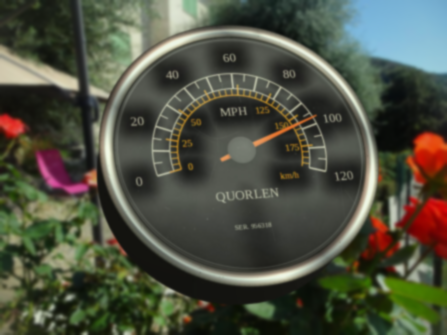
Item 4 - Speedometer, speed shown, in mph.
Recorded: 97.5 mph
